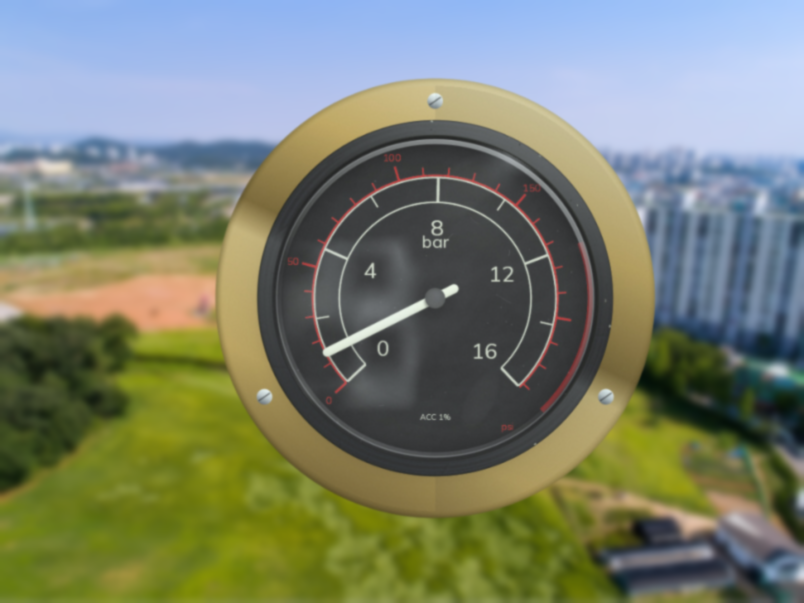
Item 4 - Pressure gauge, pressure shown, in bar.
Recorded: 1 bar
